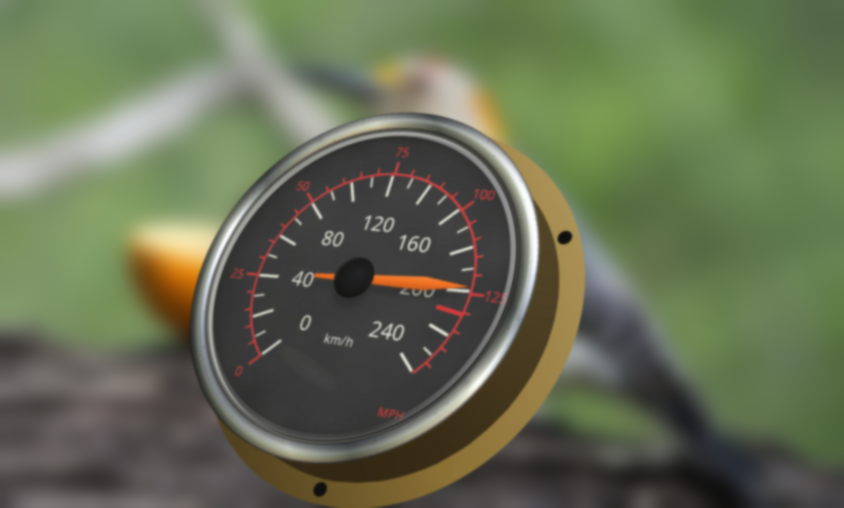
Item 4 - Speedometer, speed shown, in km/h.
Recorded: 200 km/h
